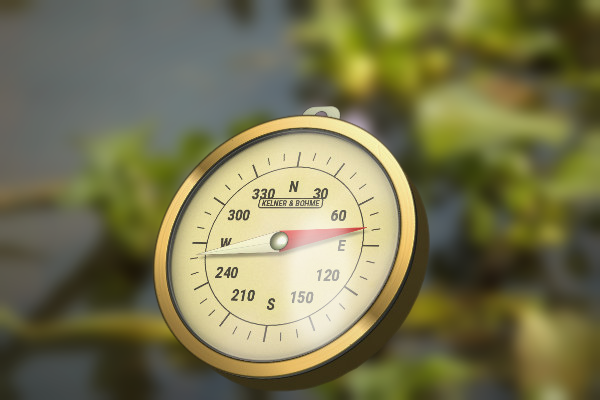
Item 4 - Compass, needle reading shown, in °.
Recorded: 80 °
